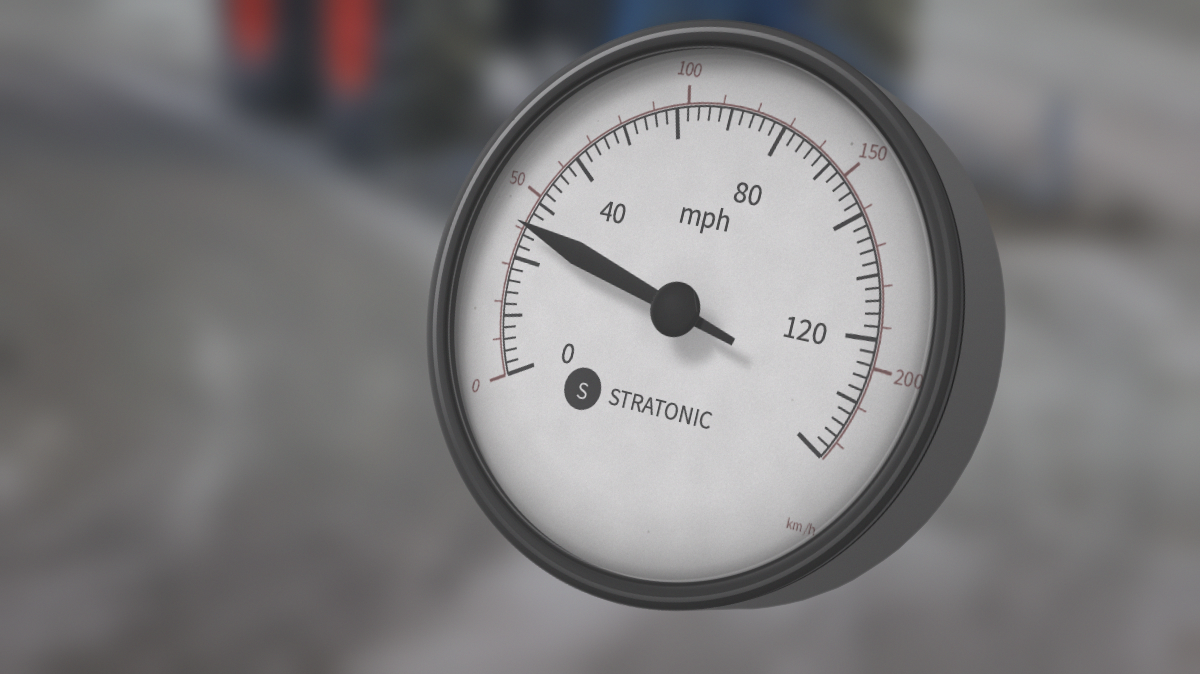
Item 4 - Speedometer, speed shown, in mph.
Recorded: 26 mph
